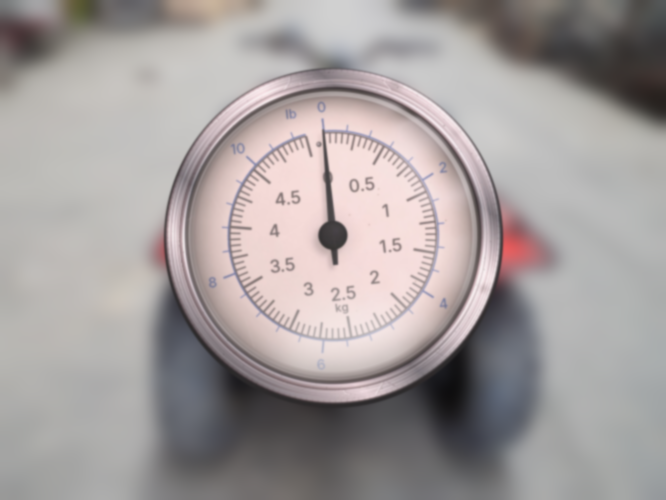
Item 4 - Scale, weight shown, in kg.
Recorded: 0 kg
